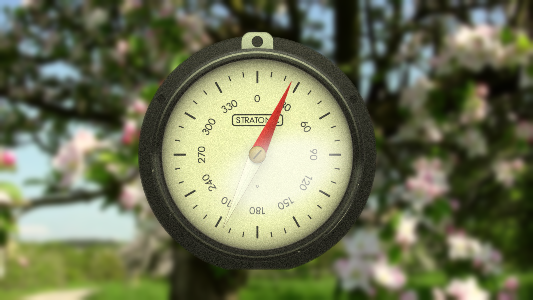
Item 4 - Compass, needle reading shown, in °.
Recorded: 25 °
